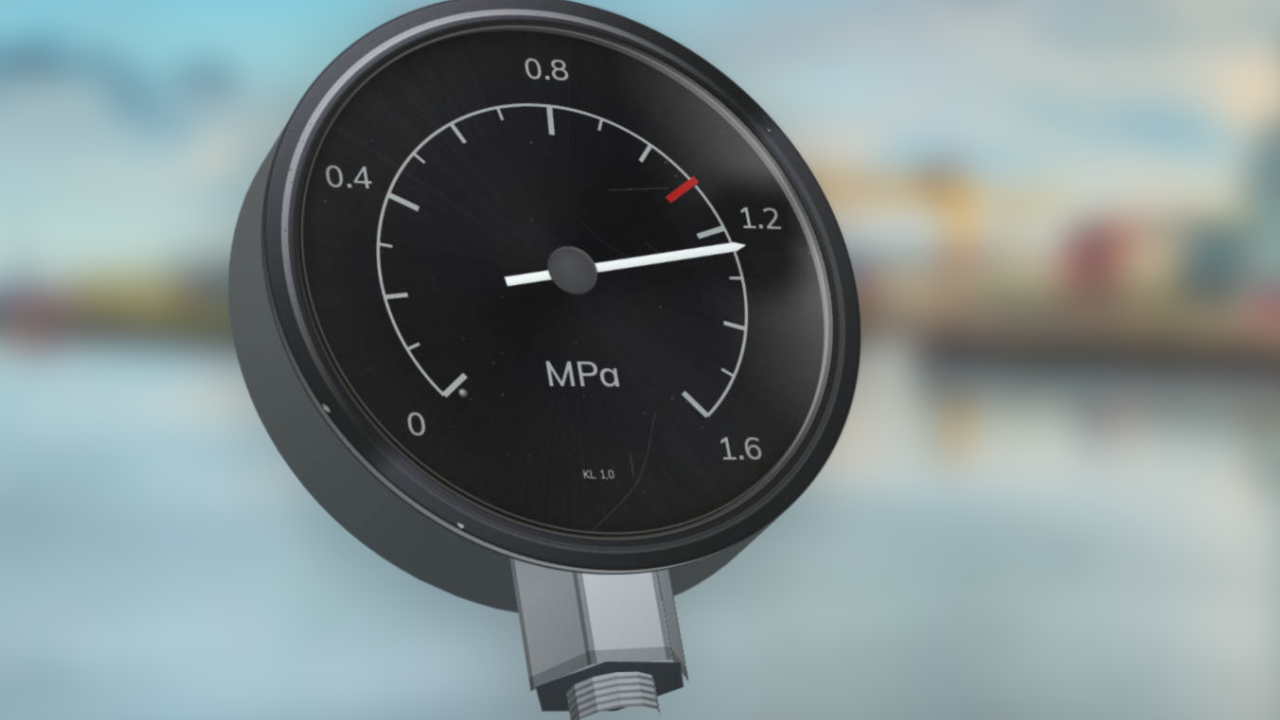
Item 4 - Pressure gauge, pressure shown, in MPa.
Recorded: 1.25 MPa
